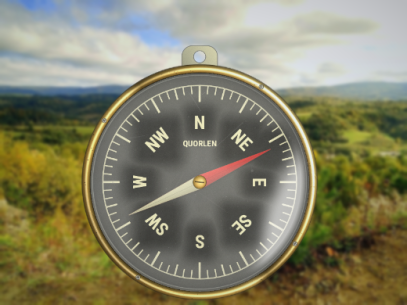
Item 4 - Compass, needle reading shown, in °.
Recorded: 65 °
